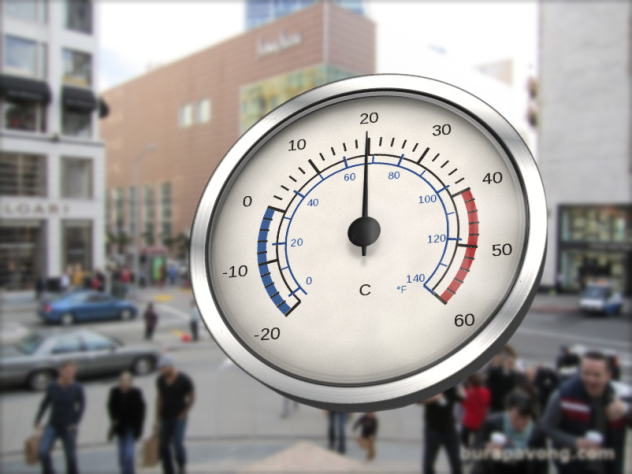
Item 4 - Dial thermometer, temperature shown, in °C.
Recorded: 20 °C
